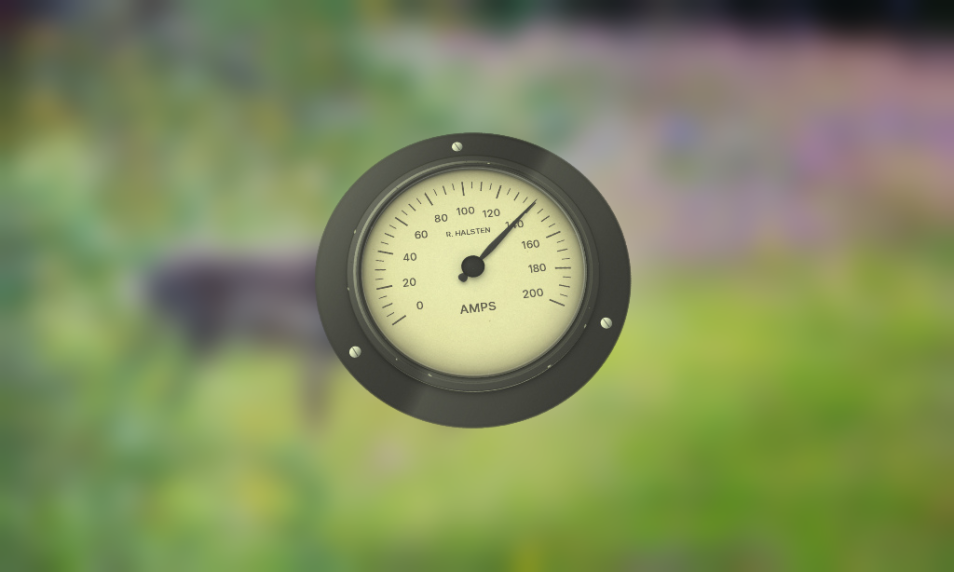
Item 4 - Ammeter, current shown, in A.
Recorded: 140 A
